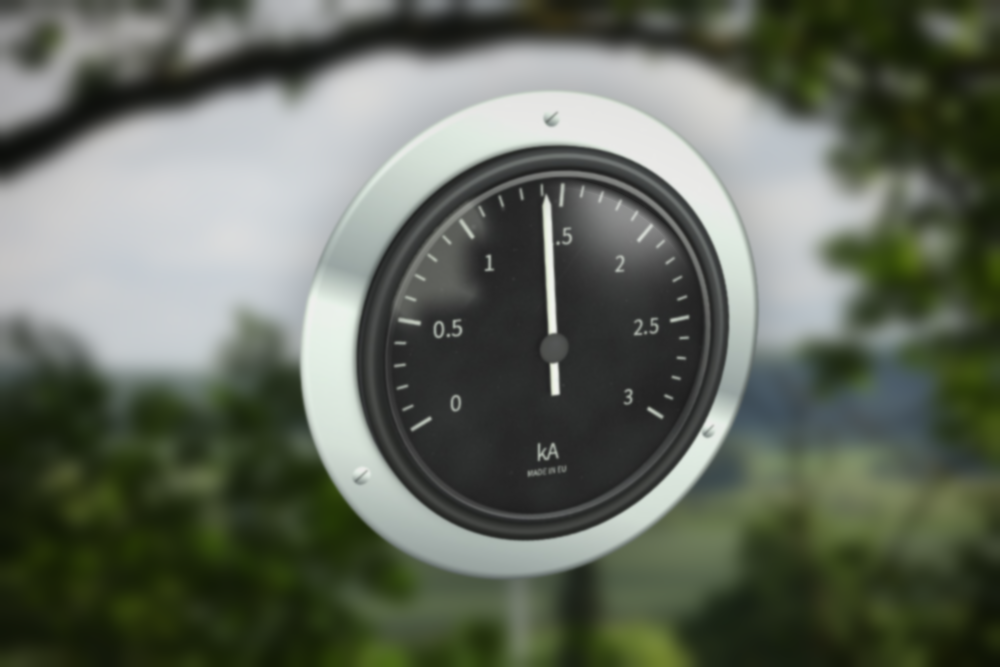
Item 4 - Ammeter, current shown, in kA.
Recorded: 1.4 kA
